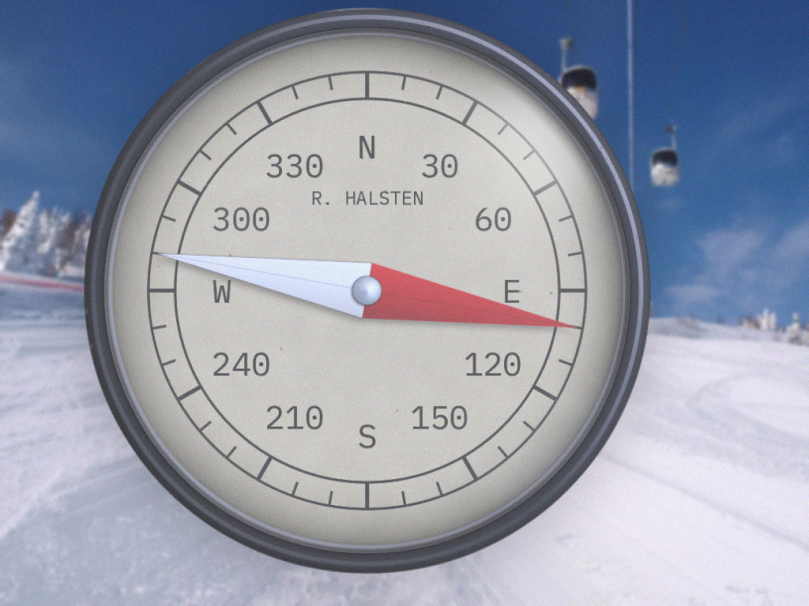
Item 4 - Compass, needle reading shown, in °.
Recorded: 100 °
